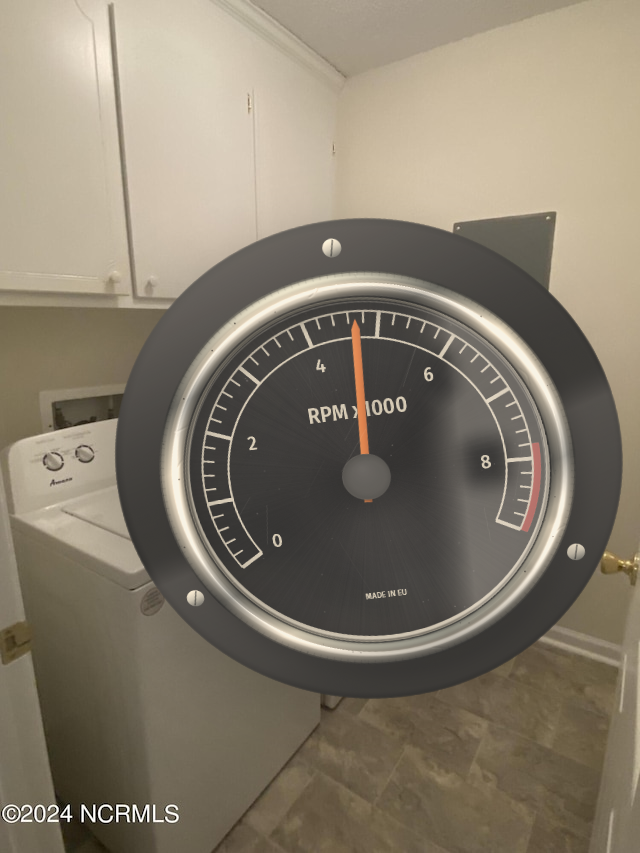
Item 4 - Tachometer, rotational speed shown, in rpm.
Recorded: 4700 rpm
